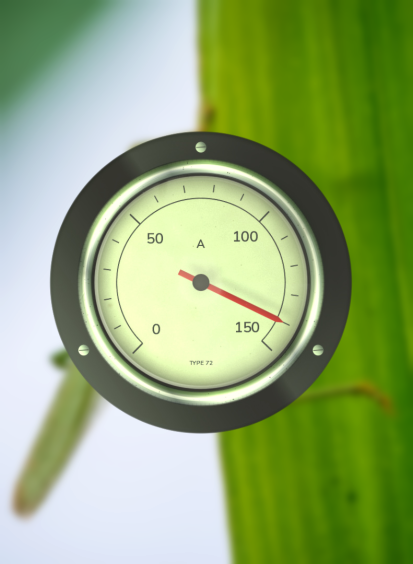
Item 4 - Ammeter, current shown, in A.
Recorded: 140 A
